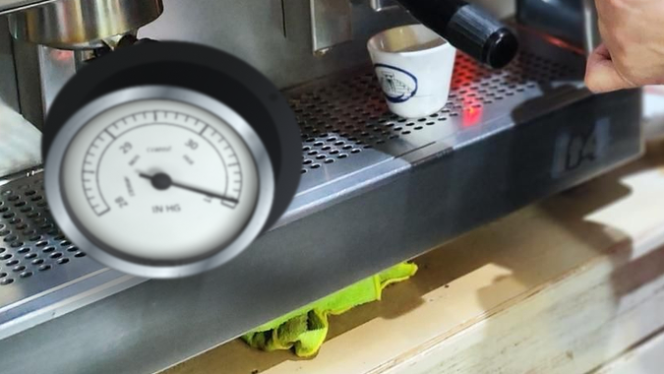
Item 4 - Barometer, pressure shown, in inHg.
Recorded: 30.9 inHg
